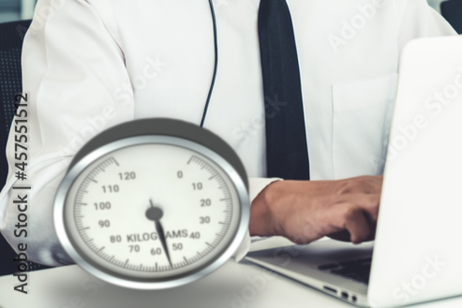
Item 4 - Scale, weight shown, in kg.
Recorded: 55 kg
